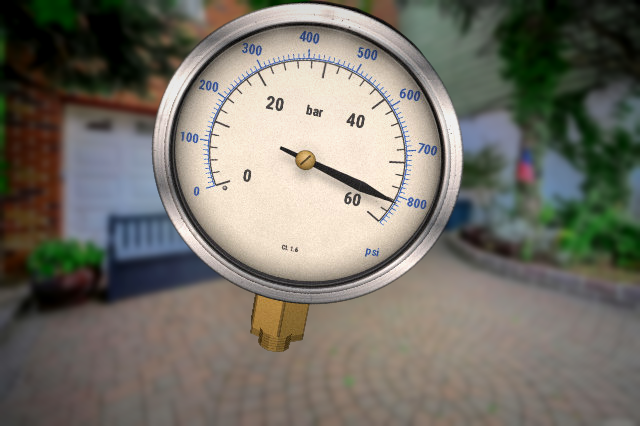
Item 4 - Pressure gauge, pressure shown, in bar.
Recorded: 56 bar
